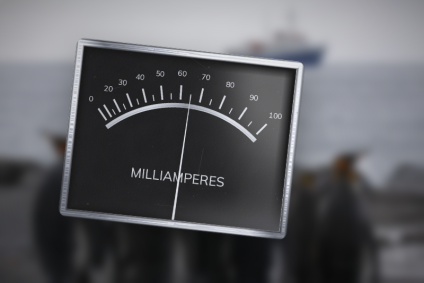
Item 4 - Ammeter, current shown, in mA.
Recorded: 65 mA
